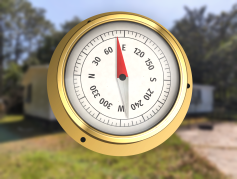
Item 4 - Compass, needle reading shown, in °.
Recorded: 80 °
